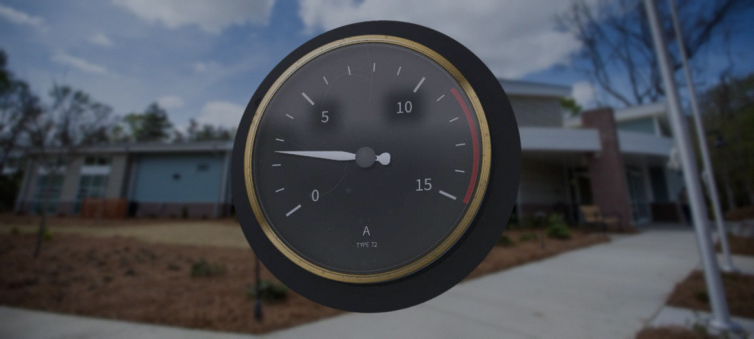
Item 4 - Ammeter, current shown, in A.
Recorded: 2.5 A
